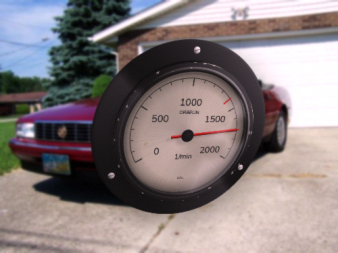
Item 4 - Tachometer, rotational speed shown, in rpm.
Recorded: 1700 rpm
